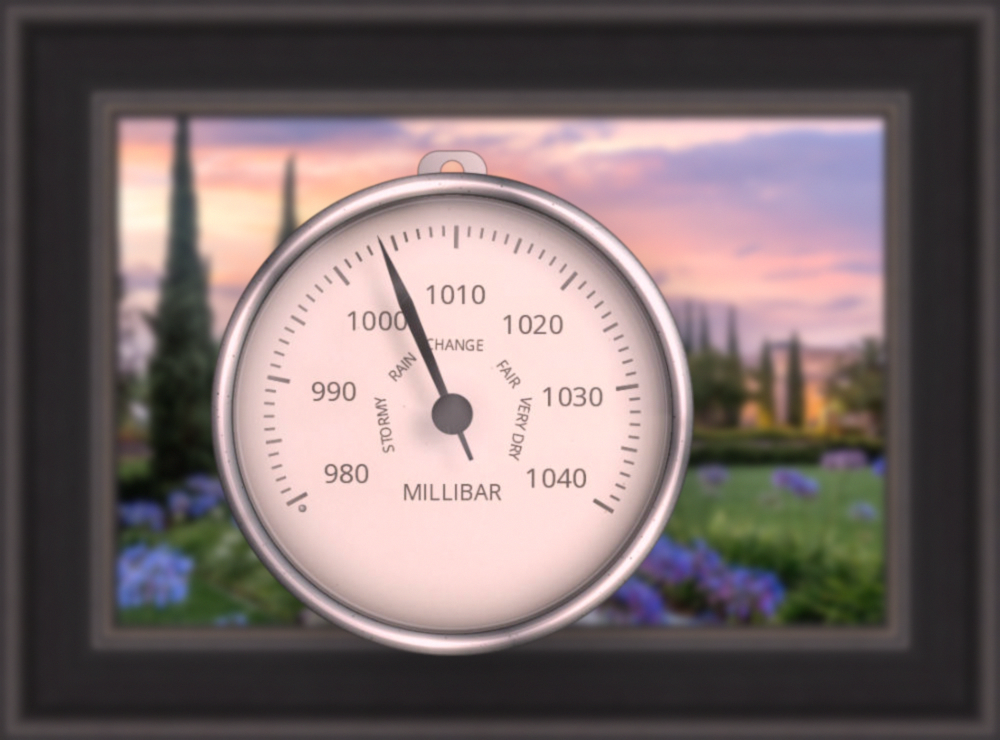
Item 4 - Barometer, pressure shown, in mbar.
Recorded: 1004 mbar
